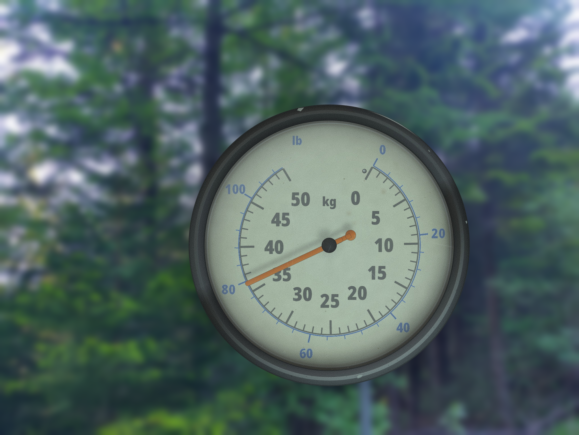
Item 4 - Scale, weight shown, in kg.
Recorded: 36 kg
